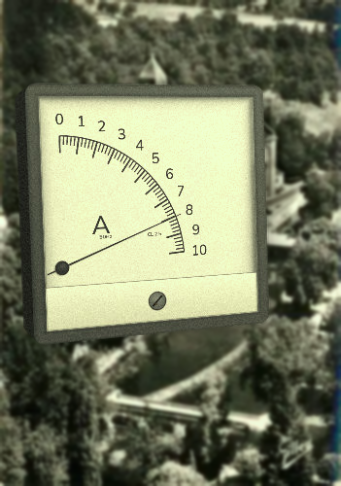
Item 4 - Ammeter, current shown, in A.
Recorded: 8 A
